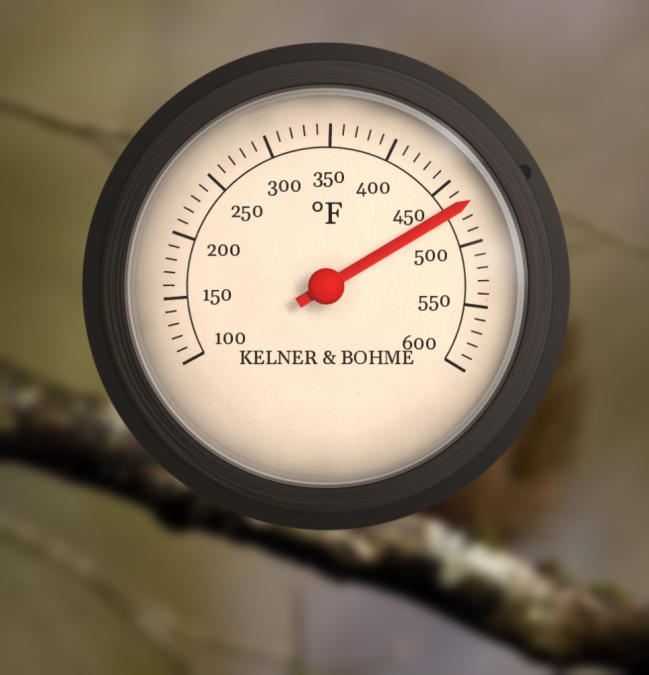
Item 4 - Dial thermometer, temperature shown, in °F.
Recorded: 470 °F
